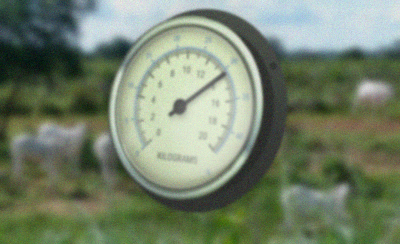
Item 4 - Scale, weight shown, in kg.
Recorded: 14 kg
